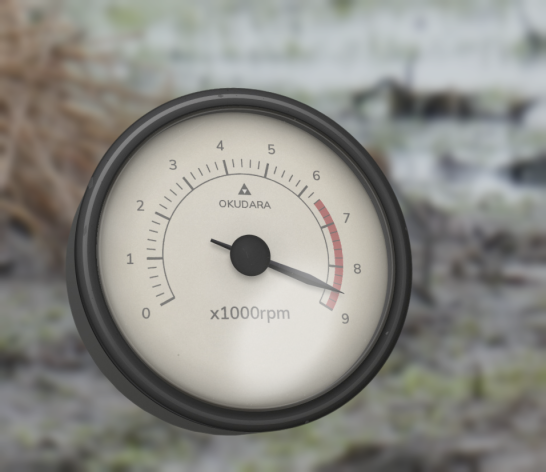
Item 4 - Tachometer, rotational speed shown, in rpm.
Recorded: 8600 rpm
